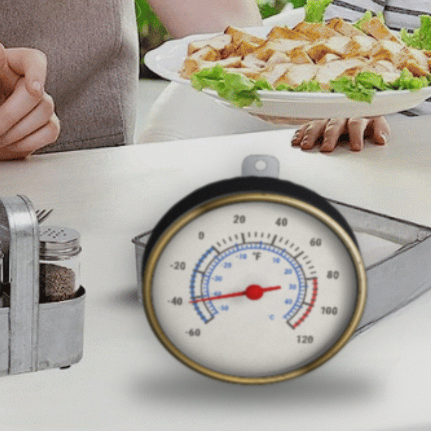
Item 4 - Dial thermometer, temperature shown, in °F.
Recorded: -40 °F
